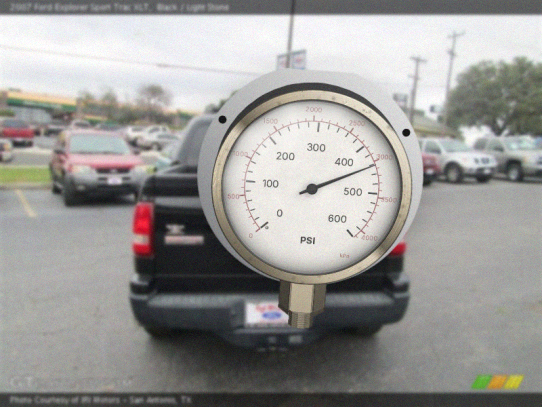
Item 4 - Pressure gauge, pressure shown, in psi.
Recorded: 440 psi
